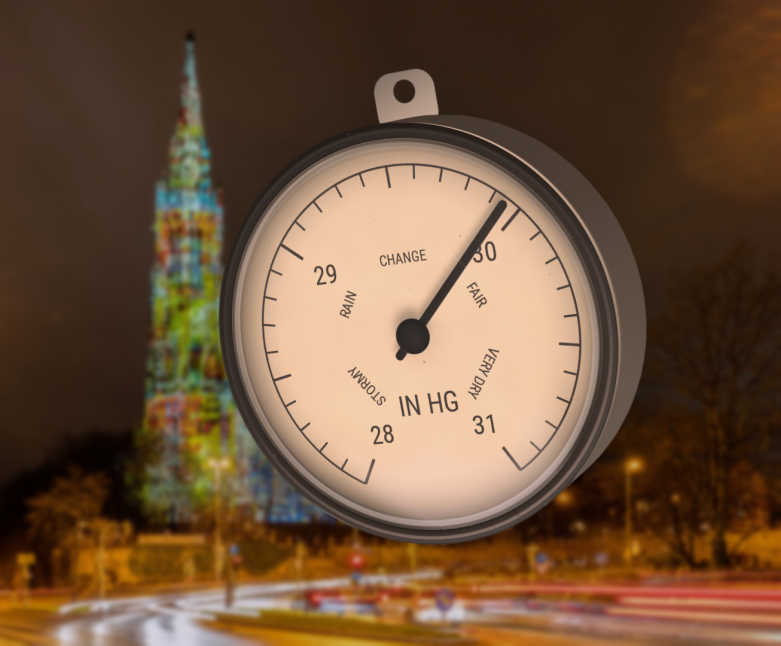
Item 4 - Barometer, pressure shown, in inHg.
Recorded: 29.95 inHg
